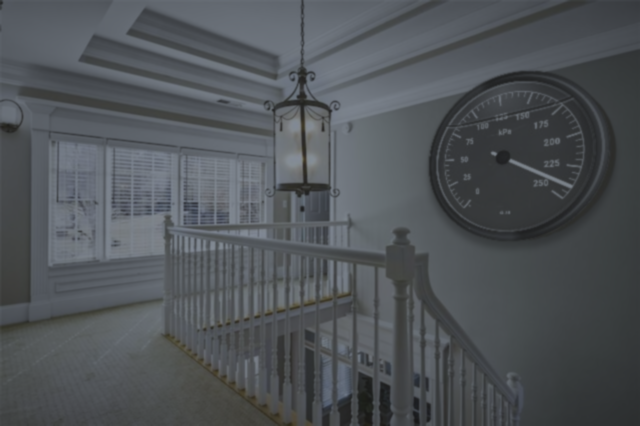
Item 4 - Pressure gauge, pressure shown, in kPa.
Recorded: 240 kPa
